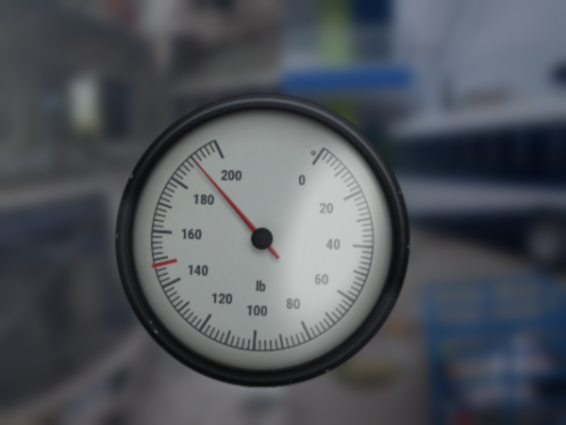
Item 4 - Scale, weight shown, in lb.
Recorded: 190 lb
